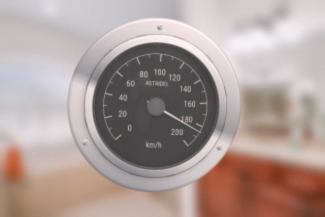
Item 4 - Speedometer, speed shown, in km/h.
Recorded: 185 km/h
